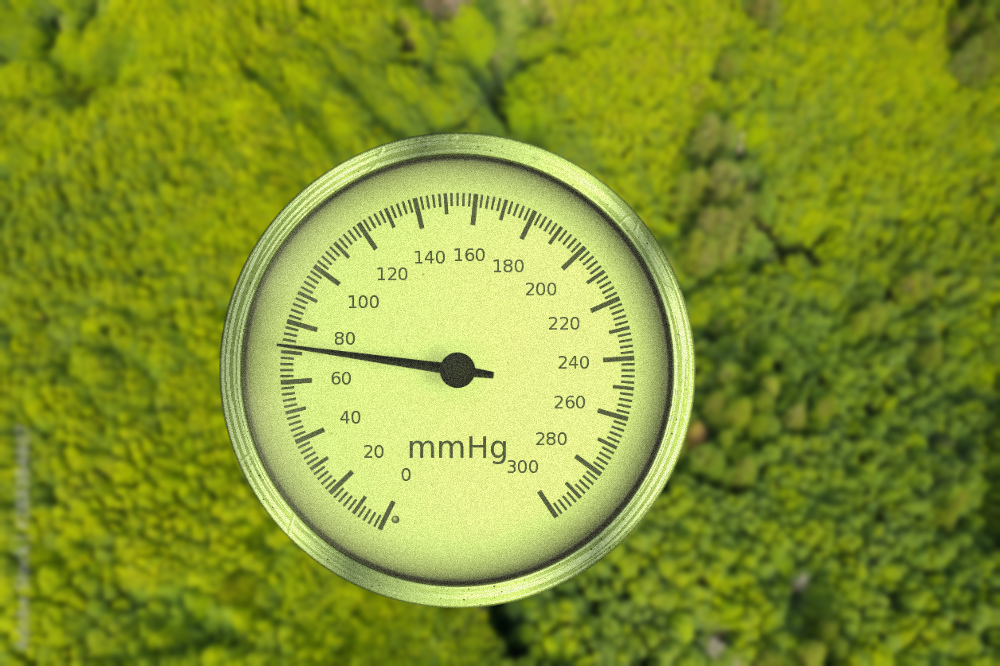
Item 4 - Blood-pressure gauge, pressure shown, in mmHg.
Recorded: 72 mmHg
